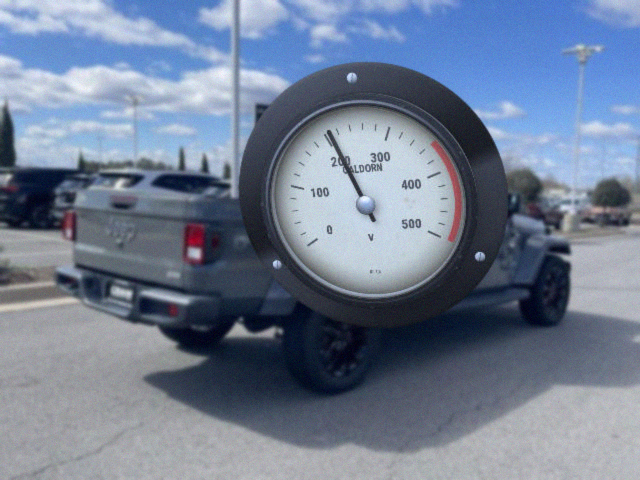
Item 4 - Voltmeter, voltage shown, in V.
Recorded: 210 V
